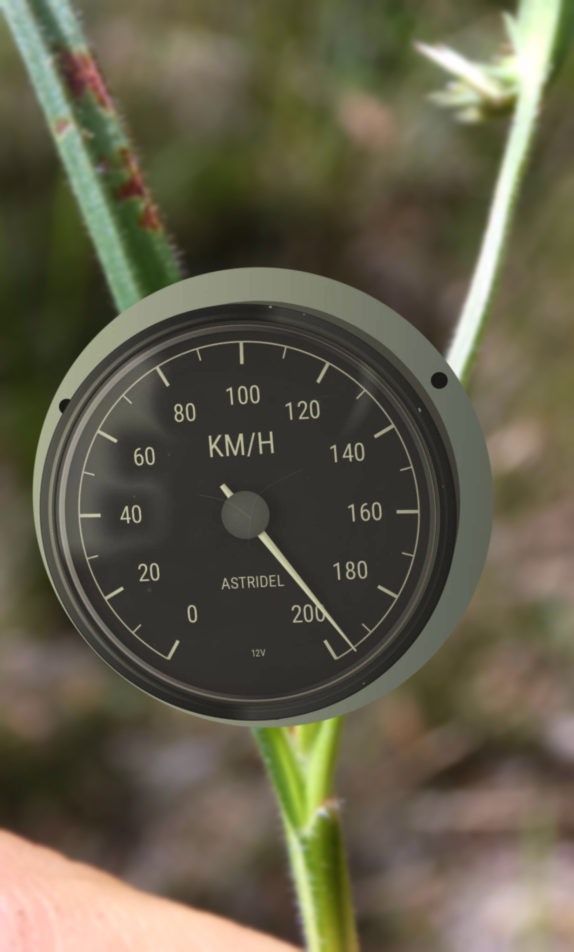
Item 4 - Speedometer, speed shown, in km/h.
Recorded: 195 km/h
